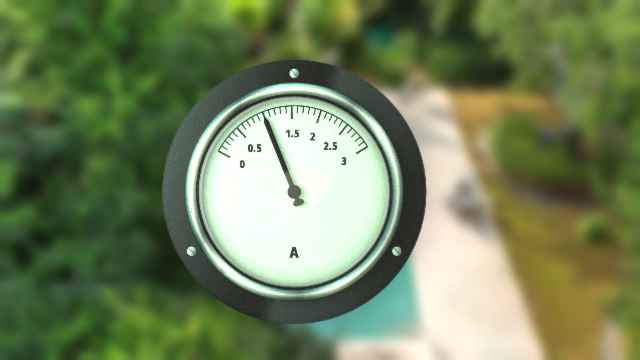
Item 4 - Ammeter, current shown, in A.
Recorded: 1 A
